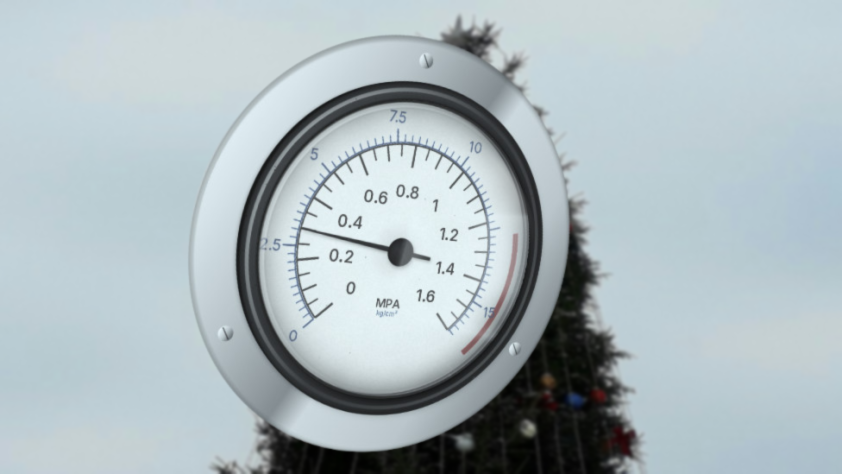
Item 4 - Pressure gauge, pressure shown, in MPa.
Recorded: 0.3 MPa
